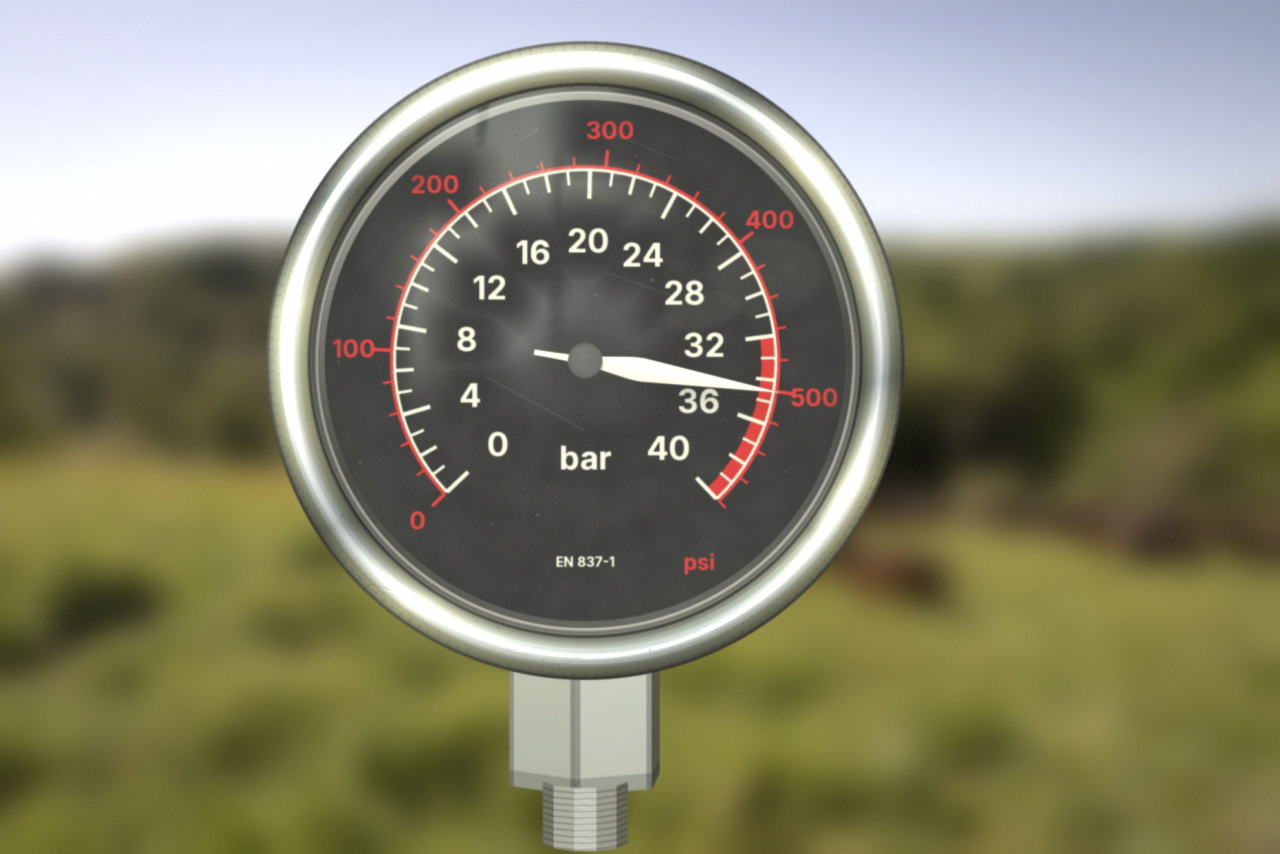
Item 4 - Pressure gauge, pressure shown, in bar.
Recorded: 34.5 bar
